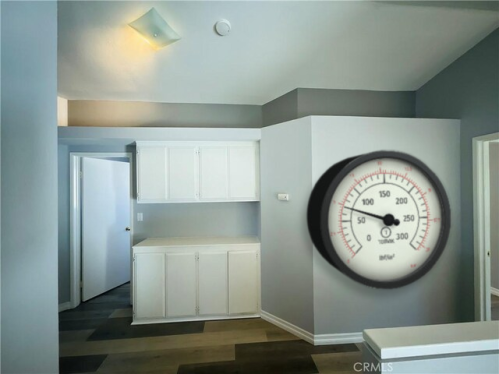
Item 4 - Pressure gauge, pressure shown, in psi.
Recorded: 70 psi
